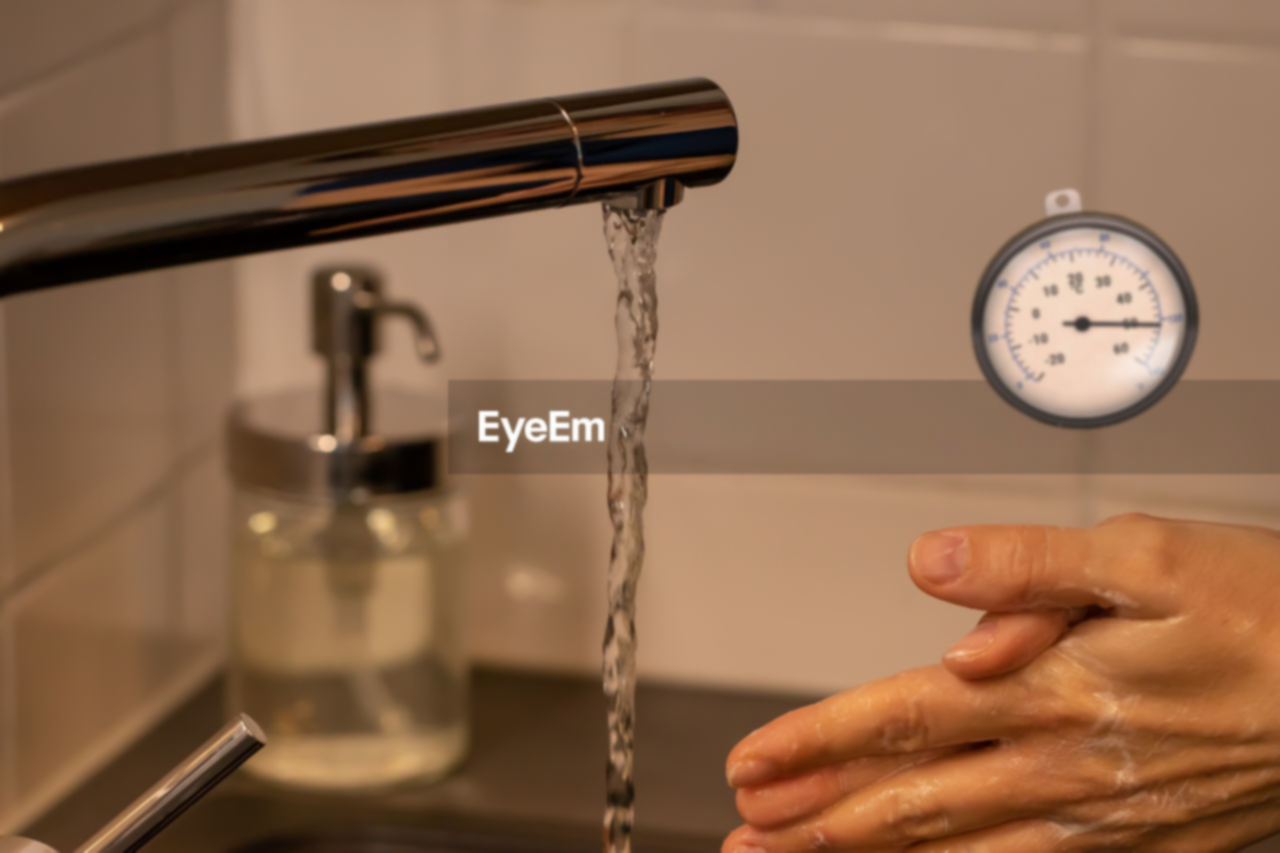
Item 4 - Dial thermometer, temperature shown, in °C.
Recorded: 50 °C
